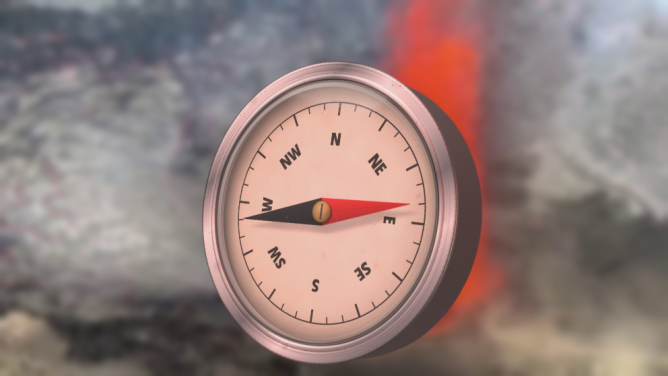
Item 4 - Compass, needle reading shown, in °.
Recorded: 80 °
